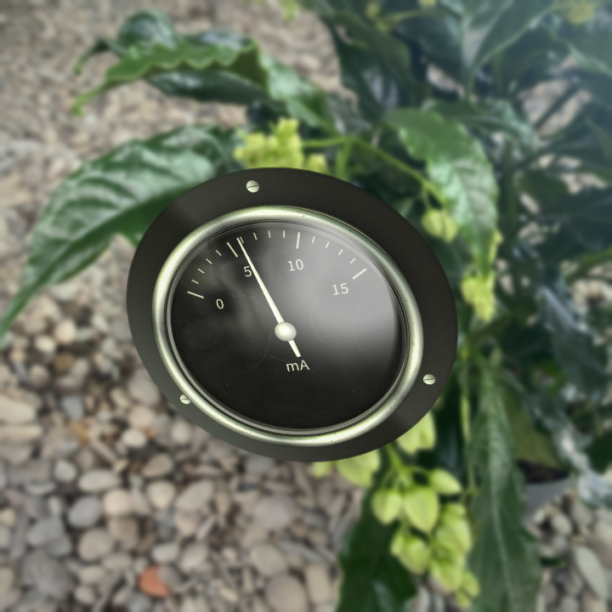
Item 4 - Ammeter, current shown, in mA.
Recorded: 6 mA
